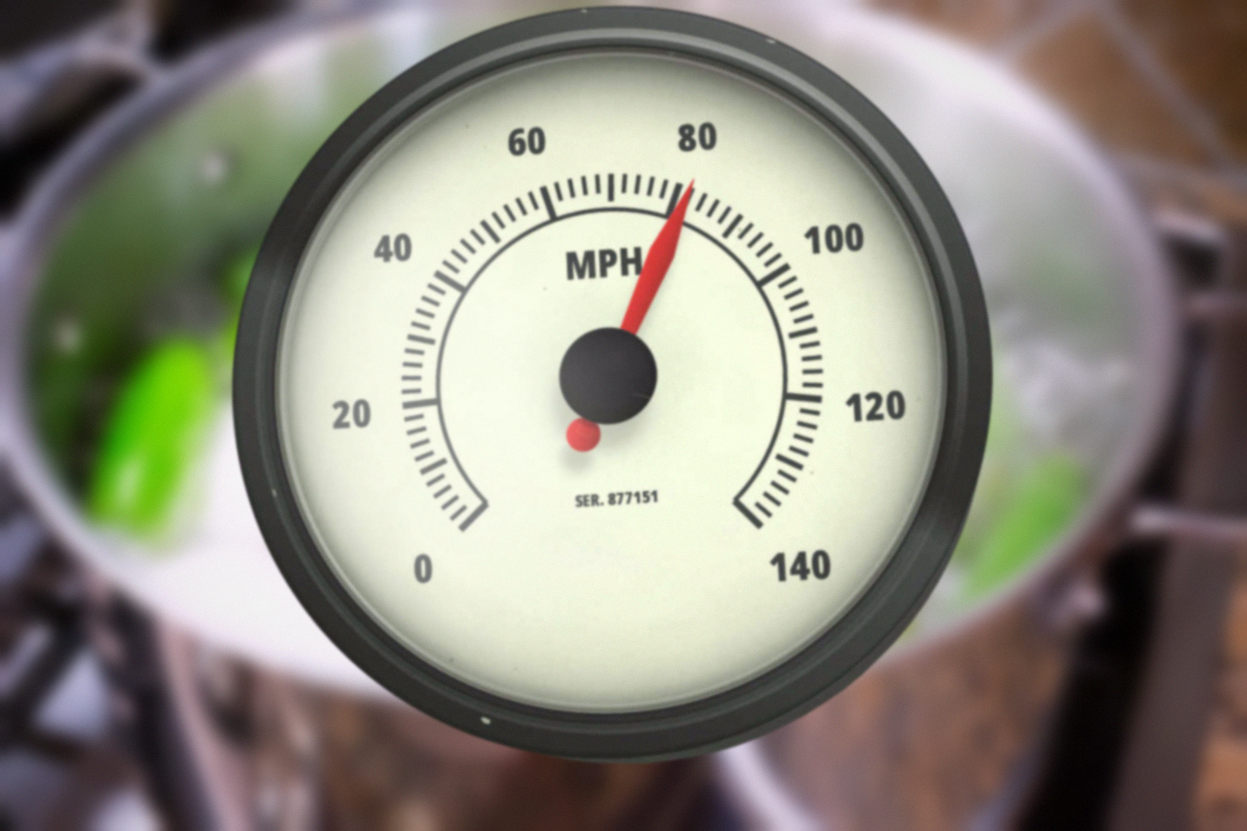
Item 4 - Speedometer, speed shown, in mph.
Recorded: 82 mph
